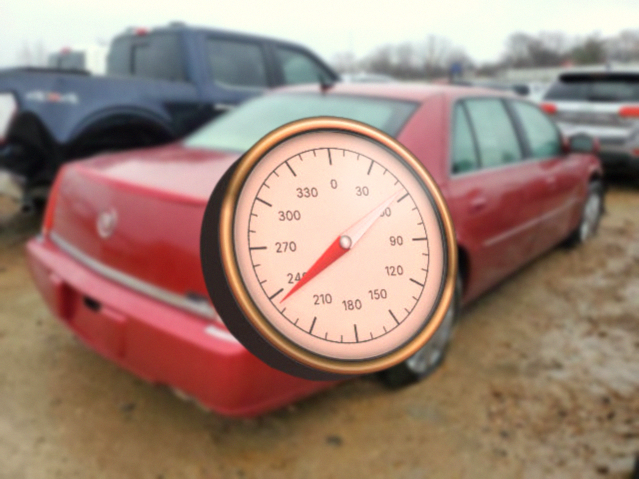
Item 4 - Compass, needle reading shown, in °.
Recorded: 235 °
